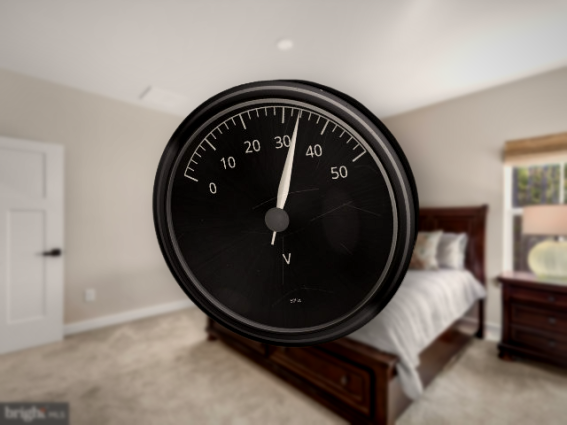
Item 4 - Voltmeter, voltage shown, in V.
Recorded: 34 V
